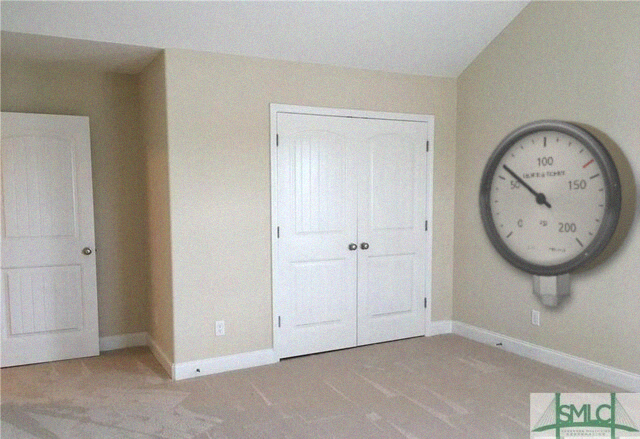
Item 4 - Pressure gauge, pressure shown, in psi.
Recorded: 60 psi
